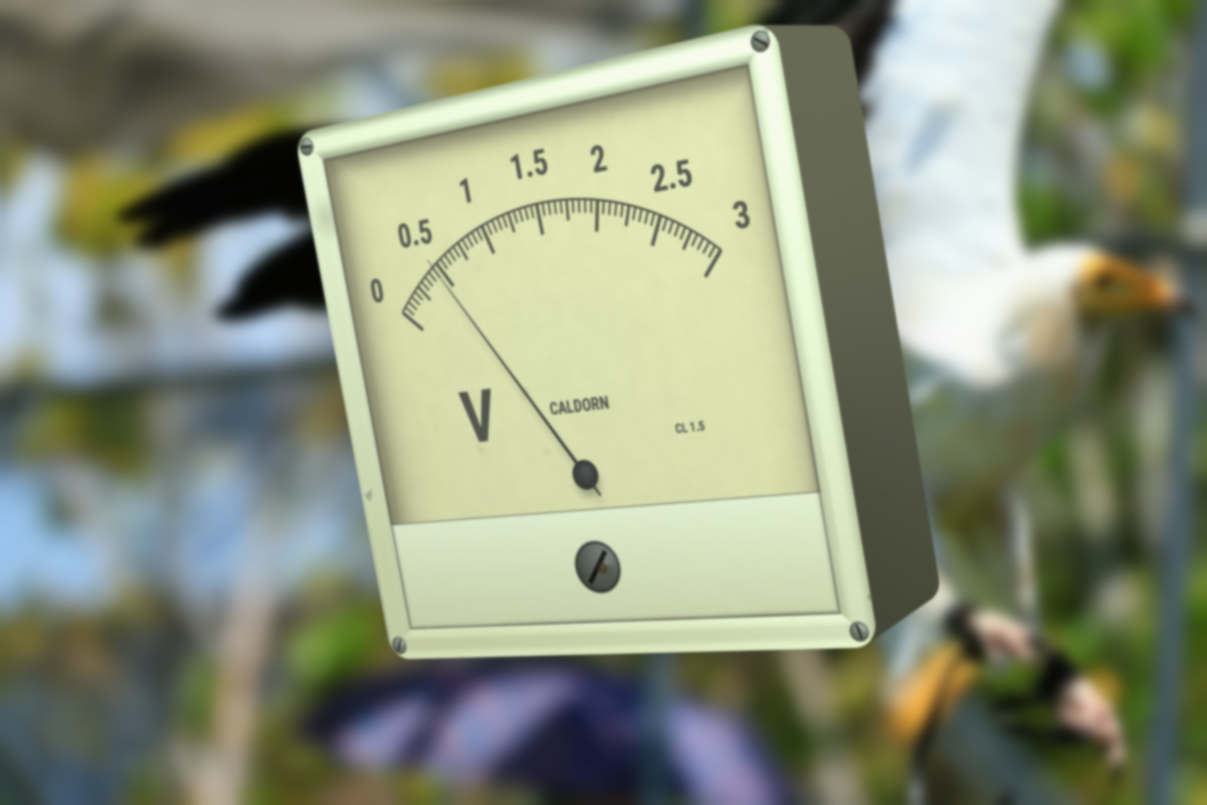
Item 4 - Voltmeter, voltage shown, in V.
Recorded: 0.5 V
